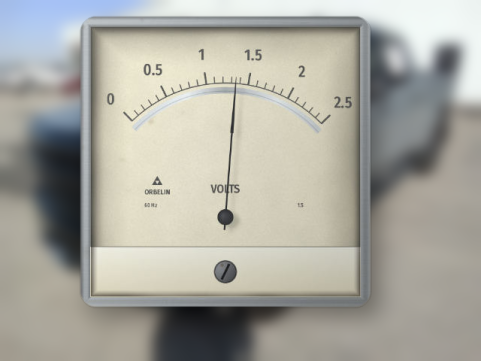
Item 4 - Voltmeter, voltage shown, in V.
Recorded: 1.35 V
